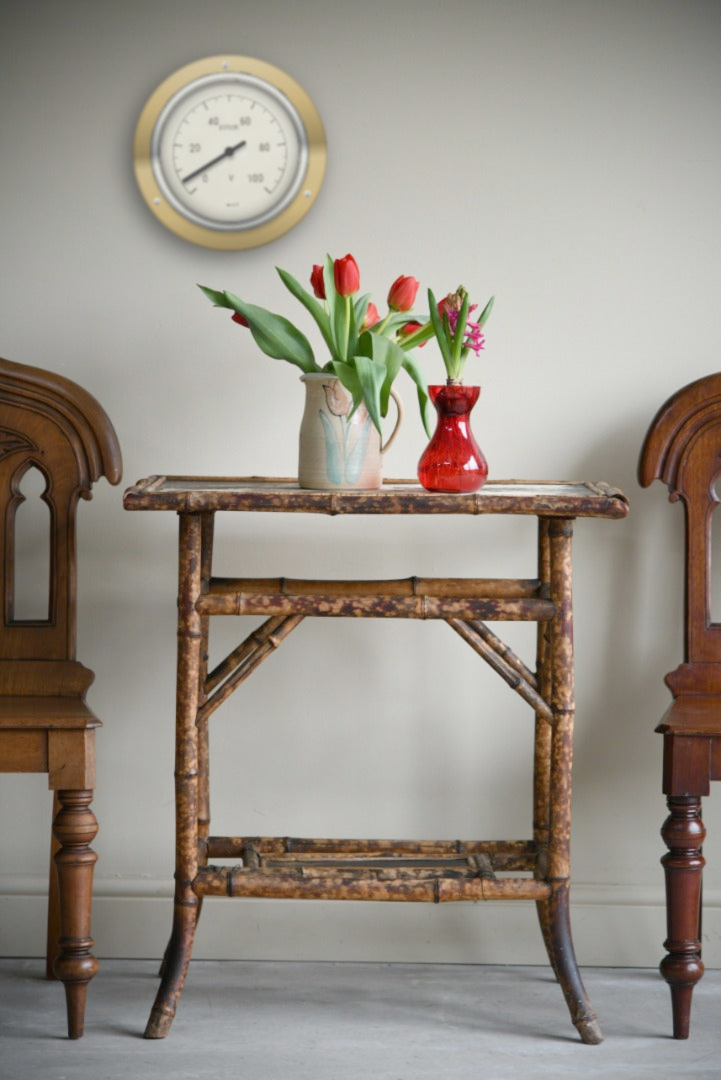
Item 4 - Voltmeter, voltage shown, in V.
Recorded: 5 V
